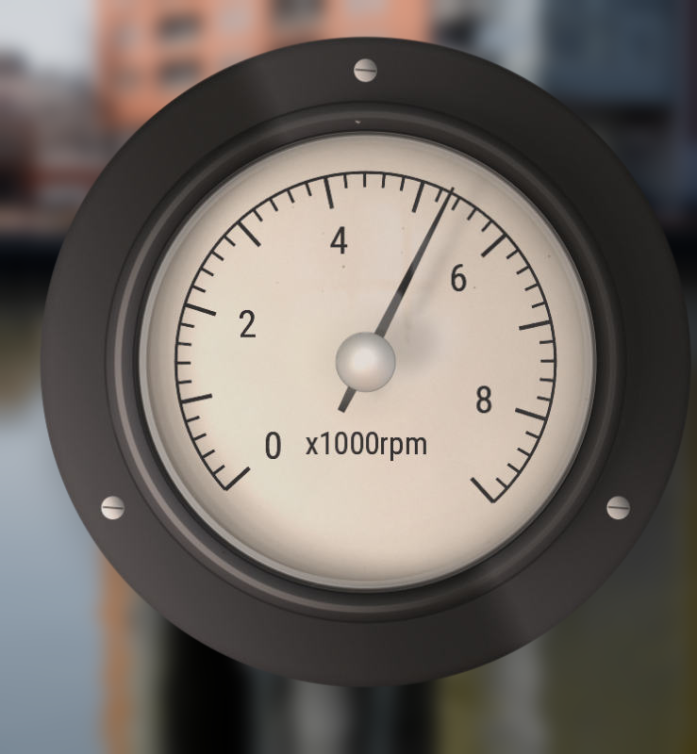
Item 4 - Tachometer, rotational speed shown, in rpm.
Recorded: 5300 rpm
